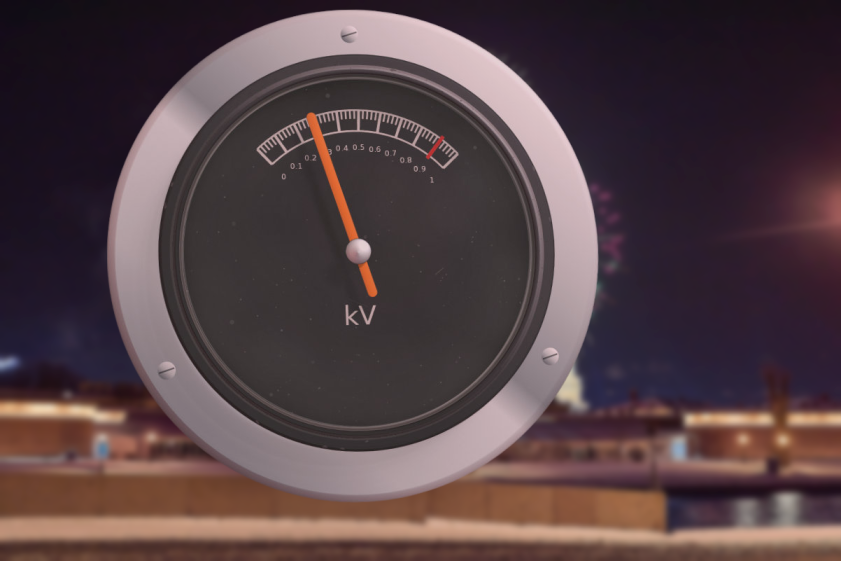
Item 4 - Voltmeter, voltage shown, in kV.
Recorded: 0.28 kV
